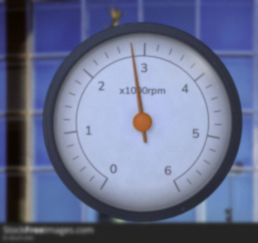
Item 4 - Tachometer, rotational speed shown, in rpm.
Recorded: 2800 rpm
